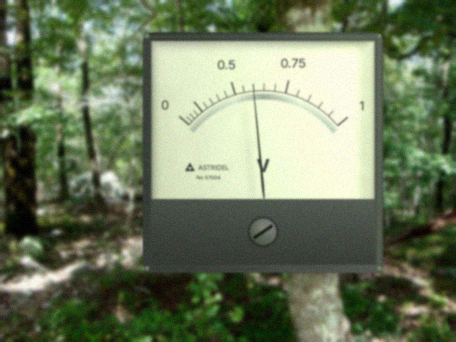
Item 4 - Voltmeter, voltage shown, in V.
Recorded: 0.6 V
